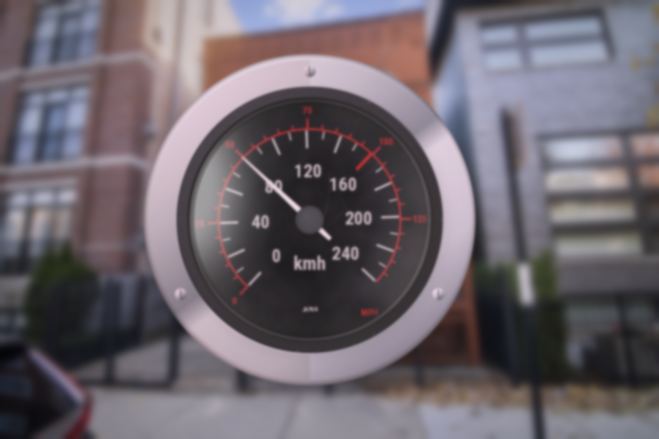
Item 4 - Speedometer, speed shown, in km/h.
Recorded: 80 km/h
